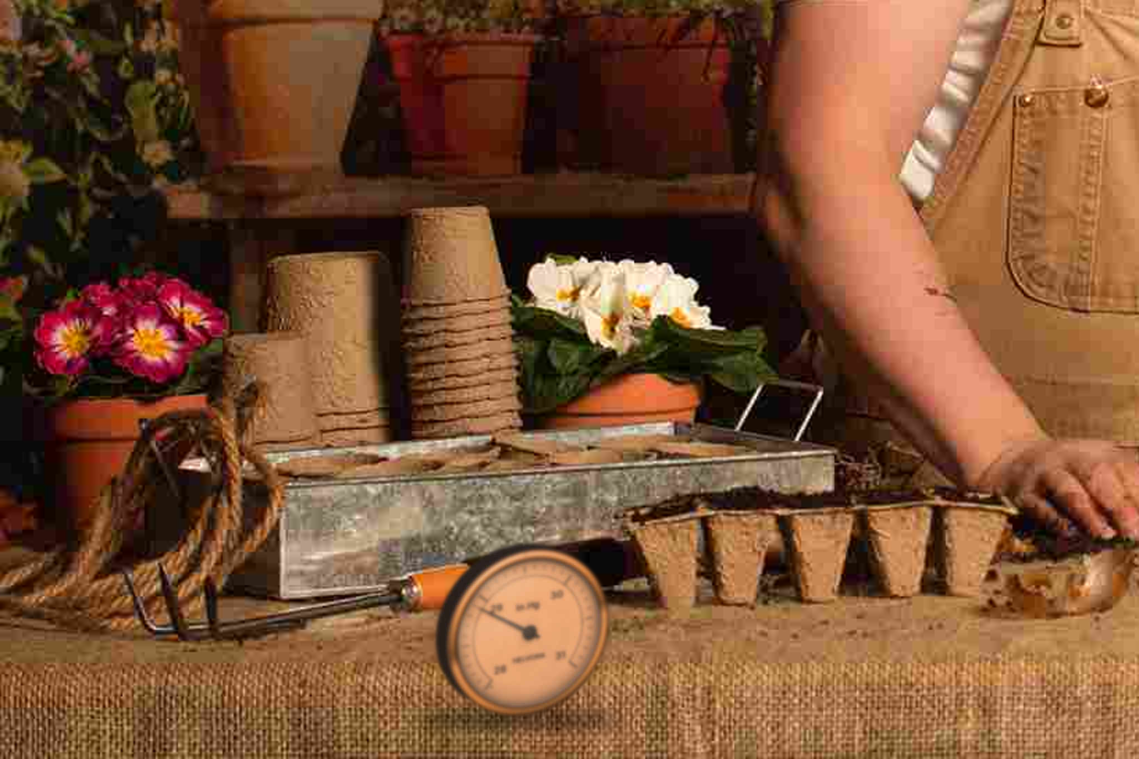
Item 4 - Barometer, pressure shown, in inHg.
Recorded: 28.9 inHg
